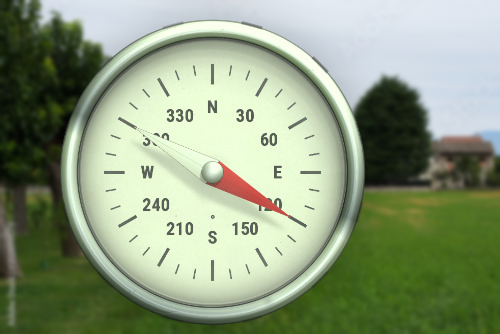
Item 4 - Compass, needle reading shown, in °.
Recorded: 120 °
